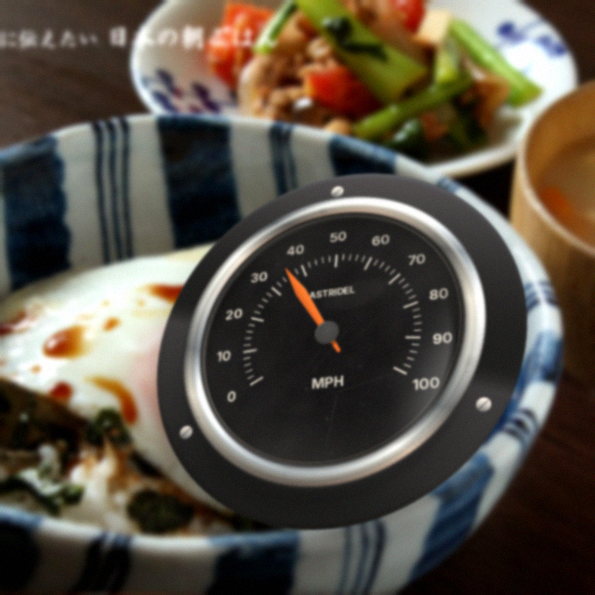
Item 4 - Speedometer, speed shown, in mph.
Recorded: 36 mph
